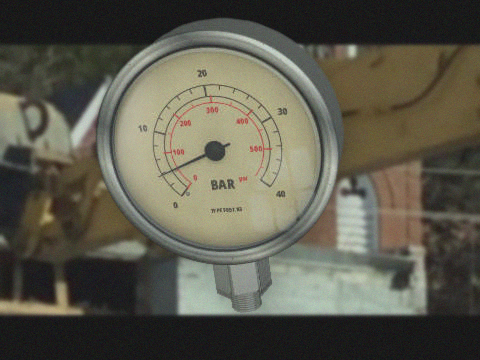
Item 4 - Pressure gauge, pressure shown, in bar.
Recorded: 4 bar
